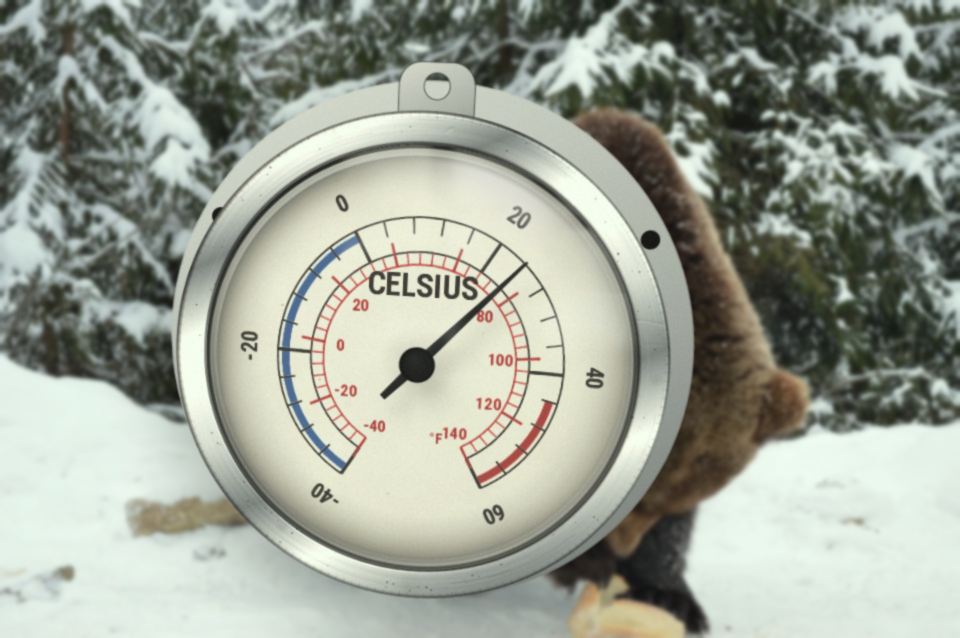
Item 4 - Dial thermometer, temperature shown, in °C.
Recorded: 24 °C
